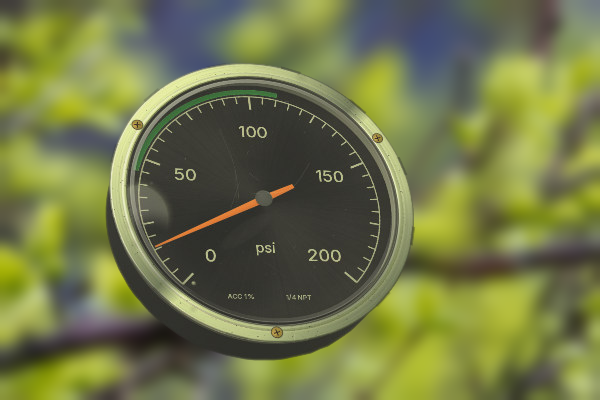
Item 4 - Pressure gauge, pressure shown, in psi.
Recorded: 15 psi
